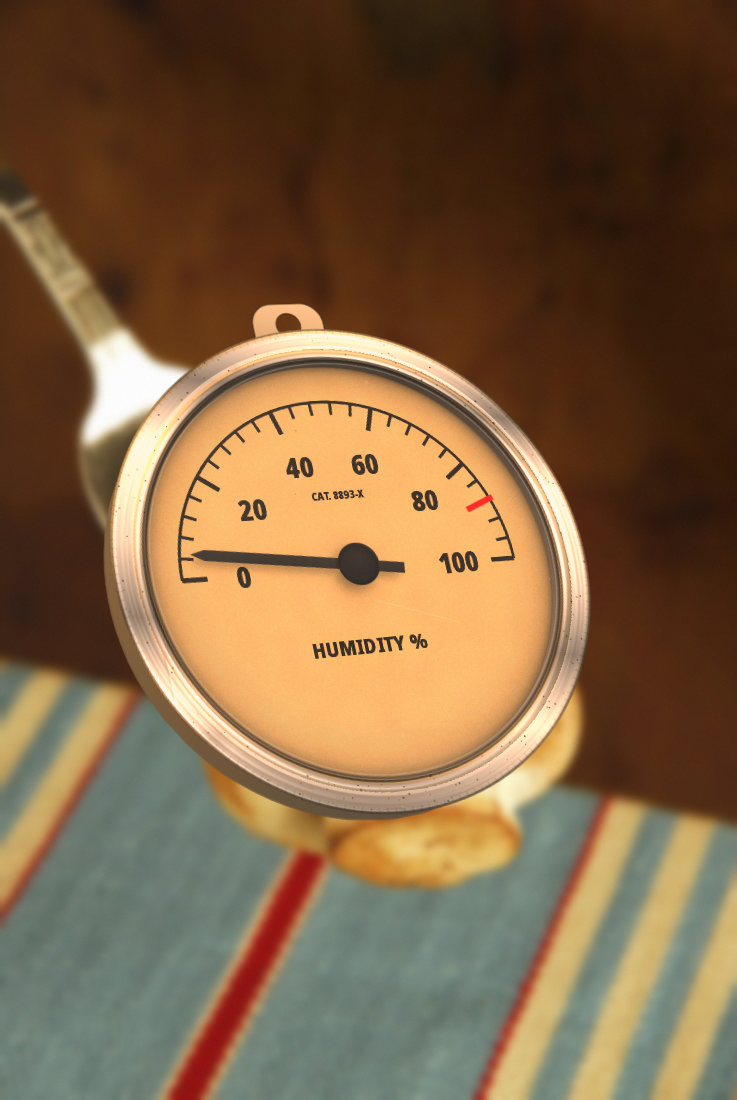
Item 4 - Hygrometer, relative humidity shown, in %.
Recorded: 4 %
